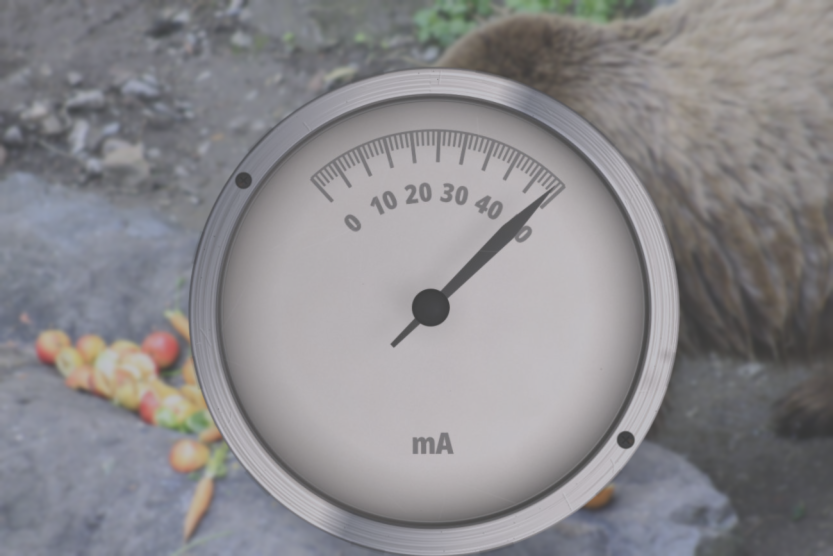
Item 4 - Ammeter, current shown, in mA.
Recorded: 49 mA
